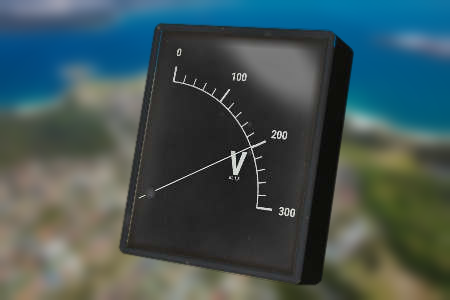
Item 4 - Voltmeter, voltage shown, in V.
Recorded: 200 V
